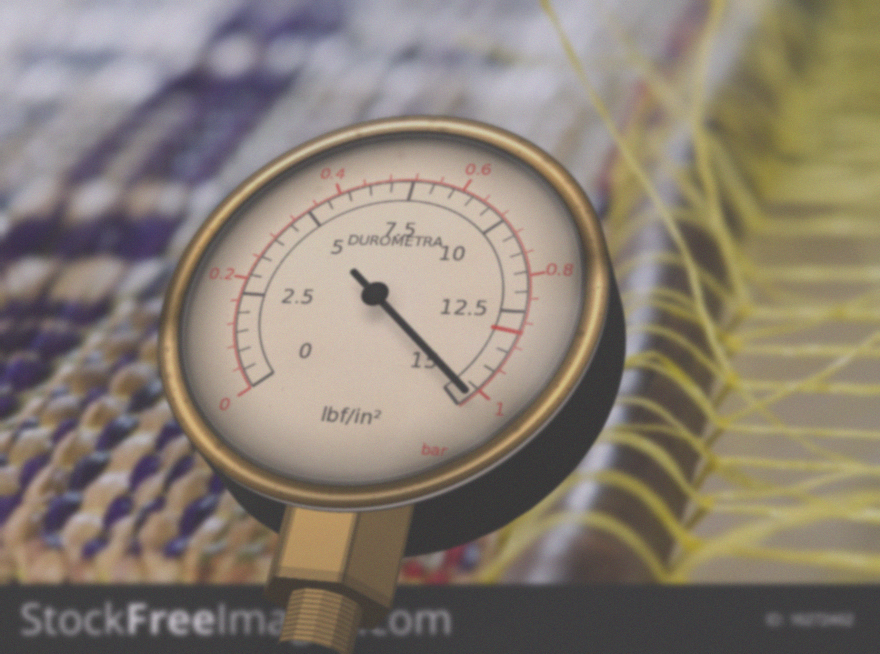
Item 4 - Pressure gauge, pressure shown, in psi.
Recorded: 14.75 psi
